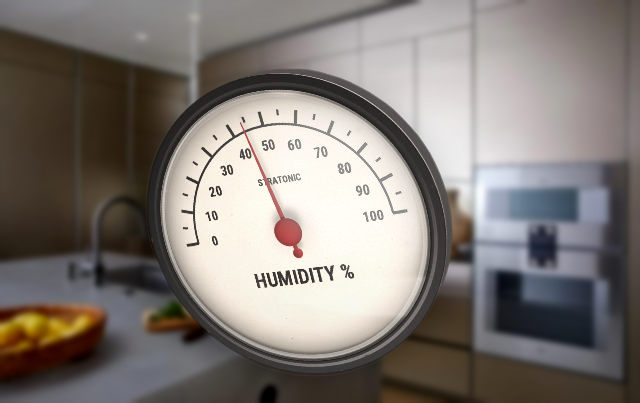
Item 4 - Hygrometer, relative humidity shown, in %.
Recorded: 45 %
